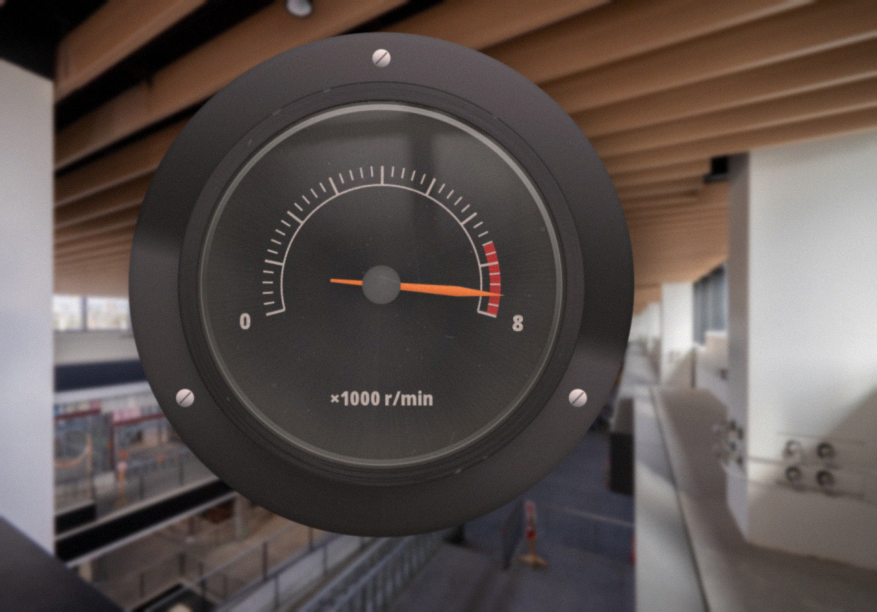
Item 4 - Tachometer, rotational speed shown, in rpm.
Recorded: 7600 rpm
